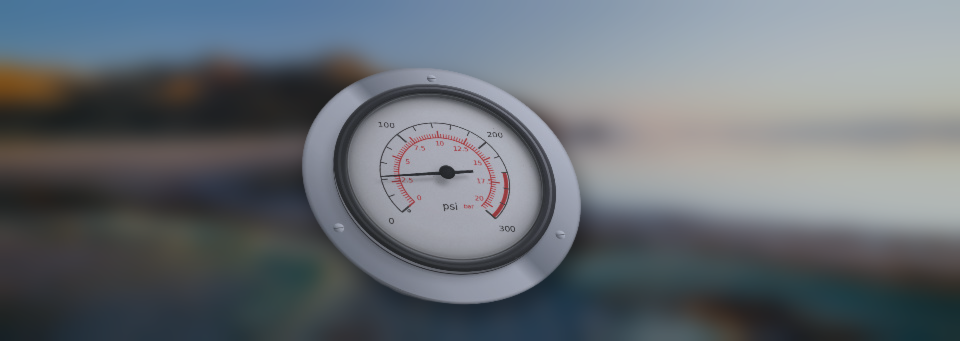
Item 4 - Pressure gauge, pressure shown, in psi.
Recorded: 40 psi
